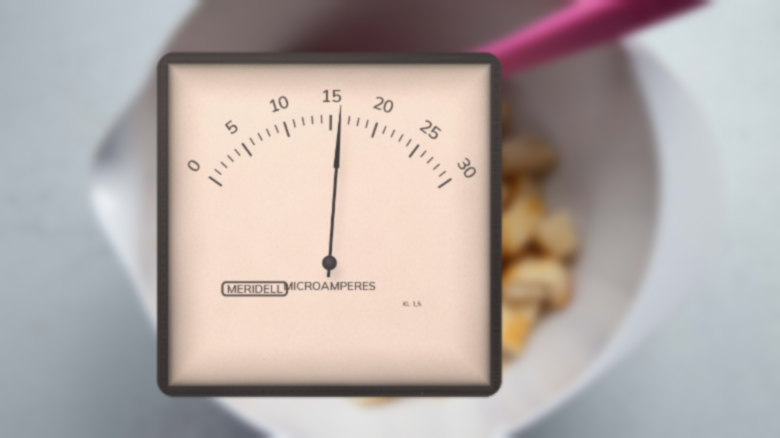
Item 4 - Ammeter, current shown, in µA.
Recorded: 16 µA
